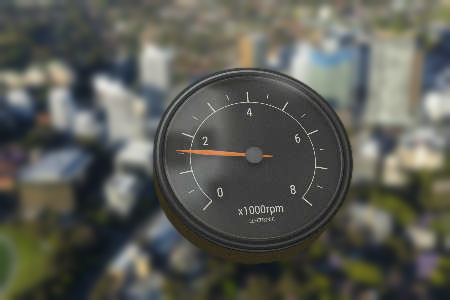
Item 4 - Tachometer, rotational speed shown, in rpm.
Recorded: 1500 rpm
